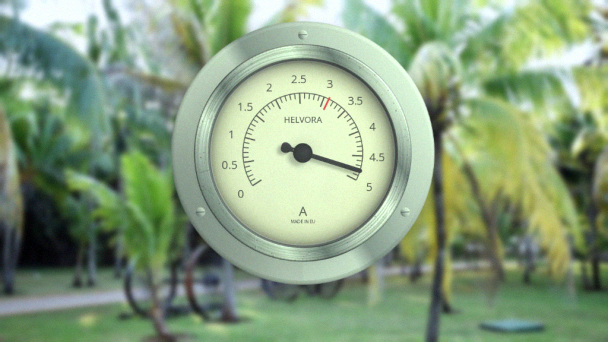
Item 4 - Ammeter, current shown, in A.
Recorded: 4.8 A
